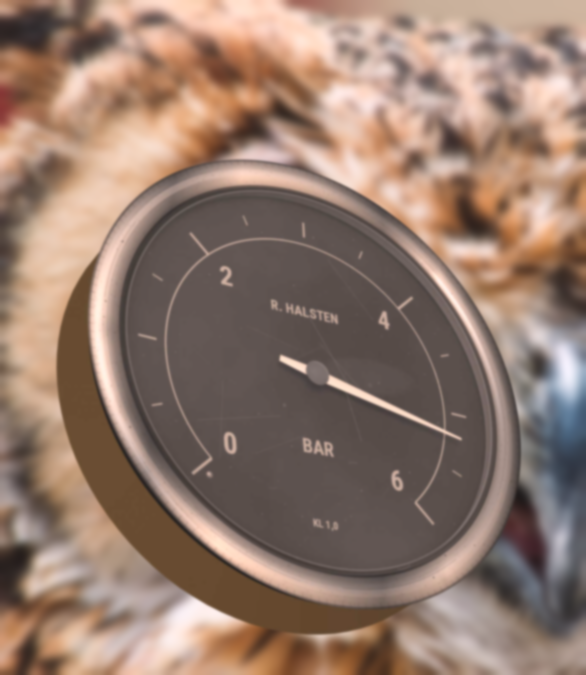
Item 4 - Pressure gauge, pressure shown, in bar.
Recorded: 5.25 bar
